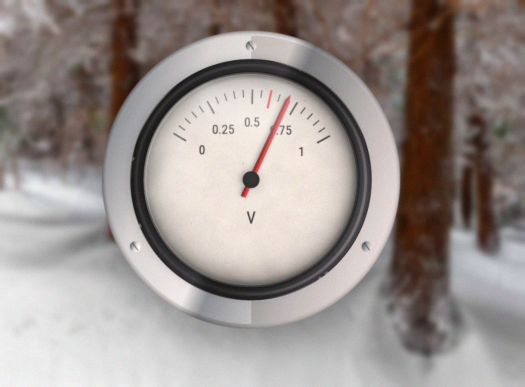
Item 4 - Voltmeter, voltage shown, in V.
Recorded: 0.7 V
